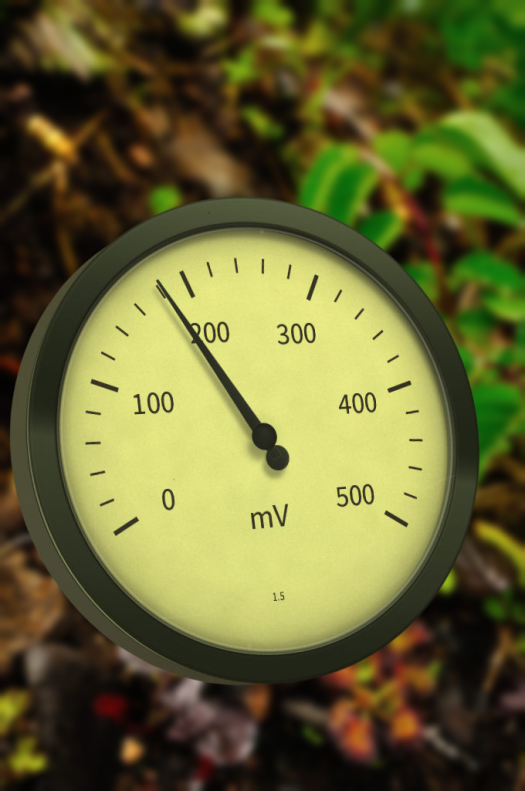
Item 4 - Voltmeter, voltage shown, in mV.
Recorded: 180 mV
